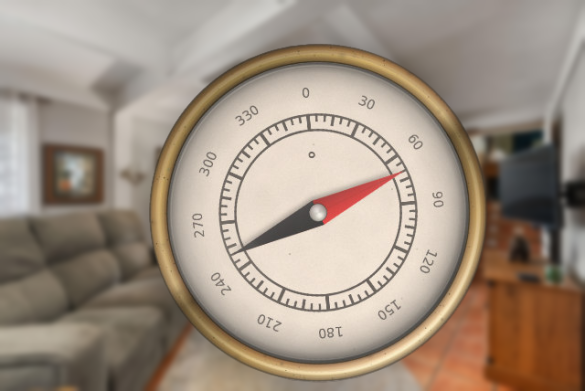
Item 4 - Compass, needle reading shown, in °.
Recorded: 70 °
